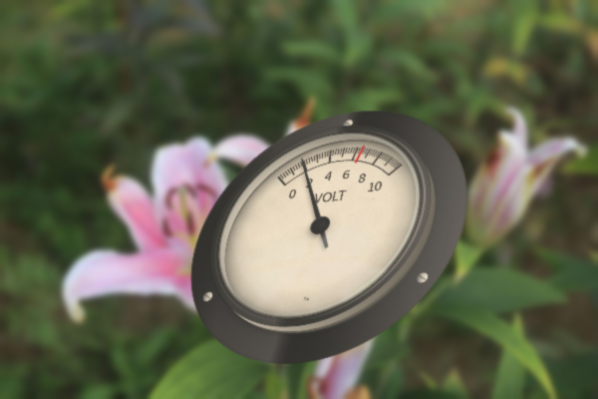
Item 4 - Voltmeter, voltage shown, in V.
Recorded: 2 V
